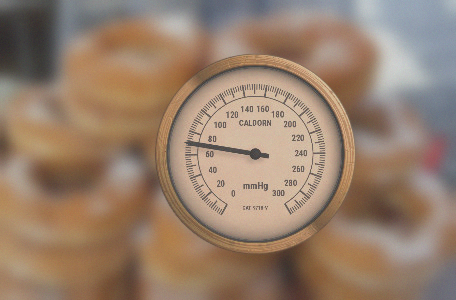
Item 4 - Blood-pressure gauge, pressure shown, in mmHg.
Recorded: 70 mmHg
